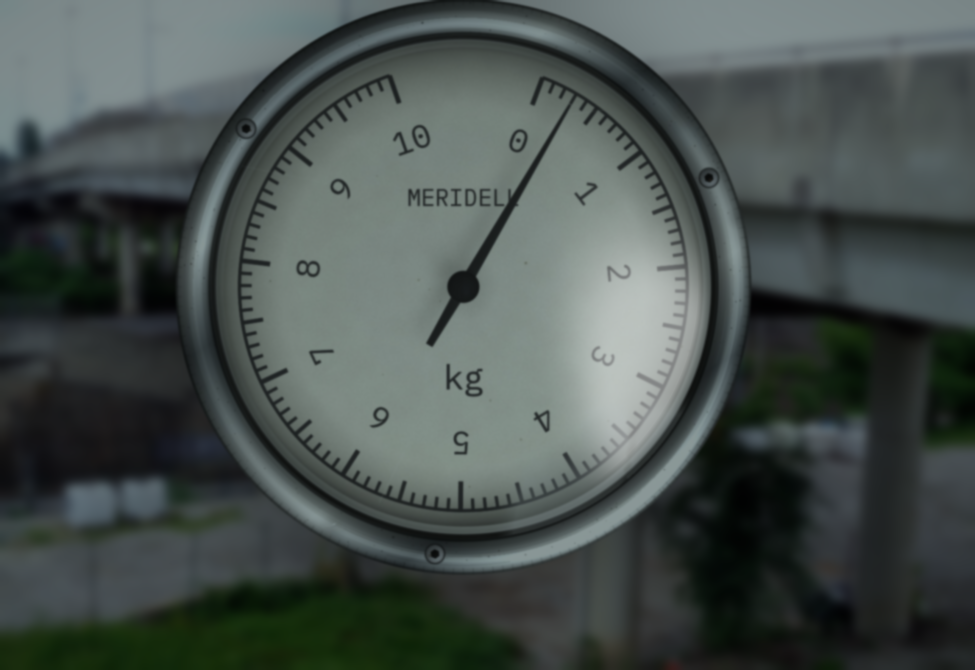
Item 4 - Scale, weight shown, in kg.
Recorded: 0.3 kg
